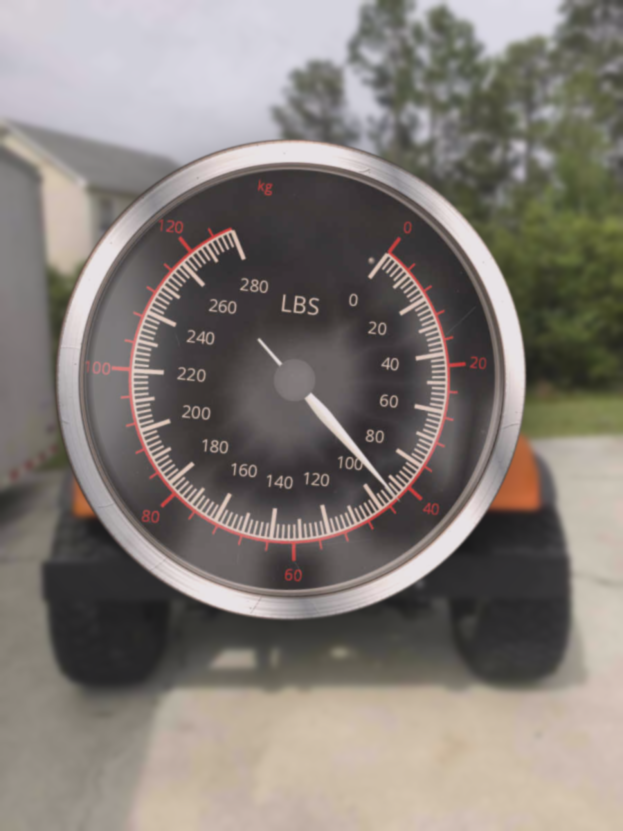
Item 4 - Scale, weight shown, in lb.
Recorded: 94 lb
